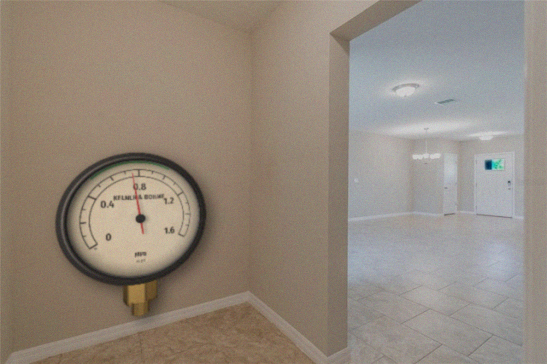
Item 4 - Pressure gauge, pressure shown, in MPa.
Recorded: 0.75 MPa
